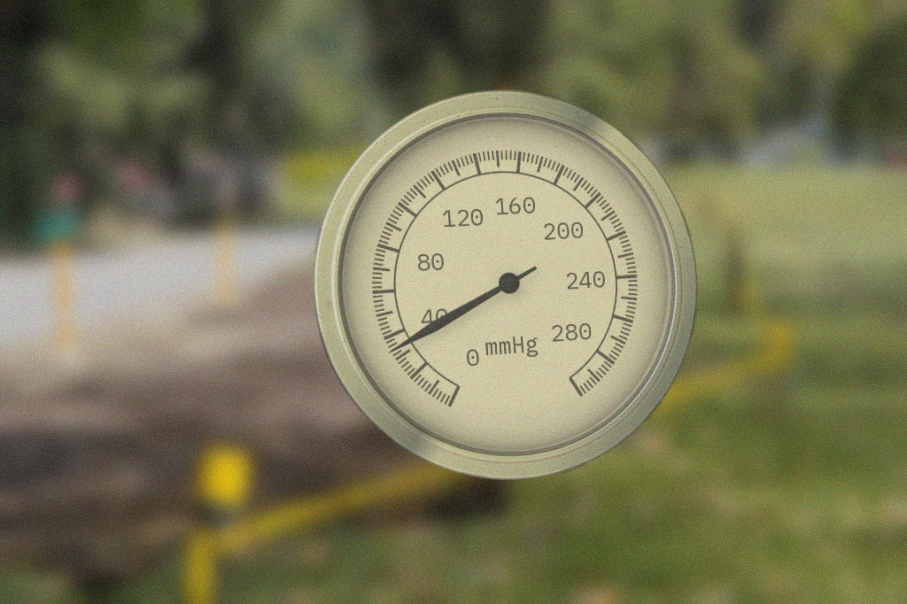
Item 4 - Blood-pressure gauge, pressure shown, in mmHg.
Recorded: 34 mmHg
